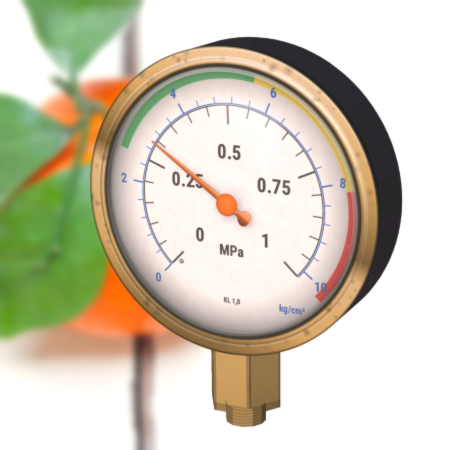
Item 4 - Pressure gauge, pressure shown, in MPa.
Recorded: 0.3 MPa
